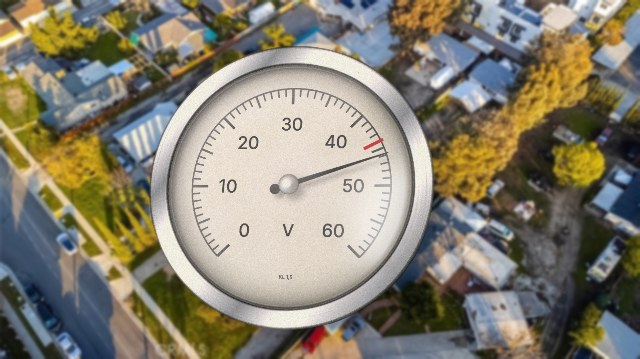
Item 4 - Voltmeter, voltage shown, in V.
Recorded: 46 V
